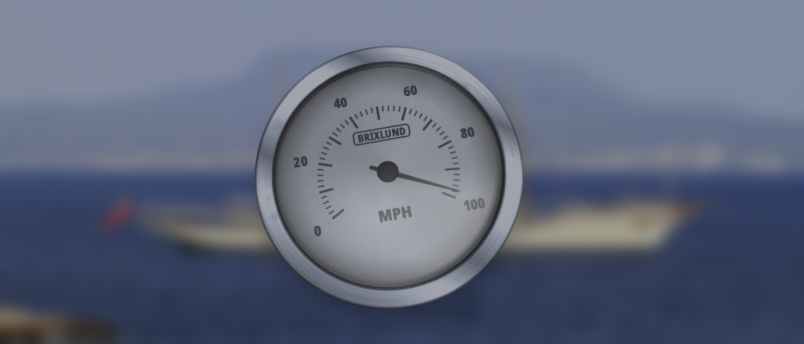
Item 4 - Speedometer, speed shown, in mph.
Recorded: 98 mph
